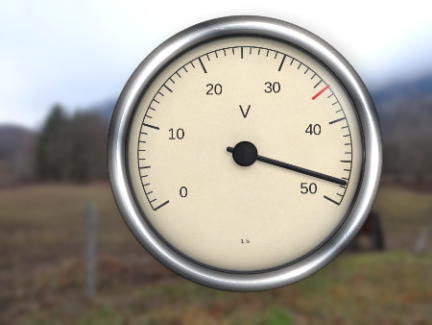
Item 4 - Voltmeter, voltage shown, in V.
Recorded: 47.5 V
